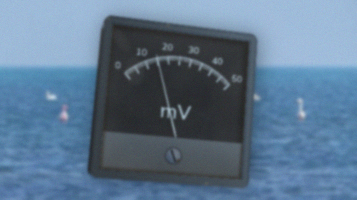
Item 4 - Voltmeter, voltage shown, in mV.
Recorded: 15 mV
